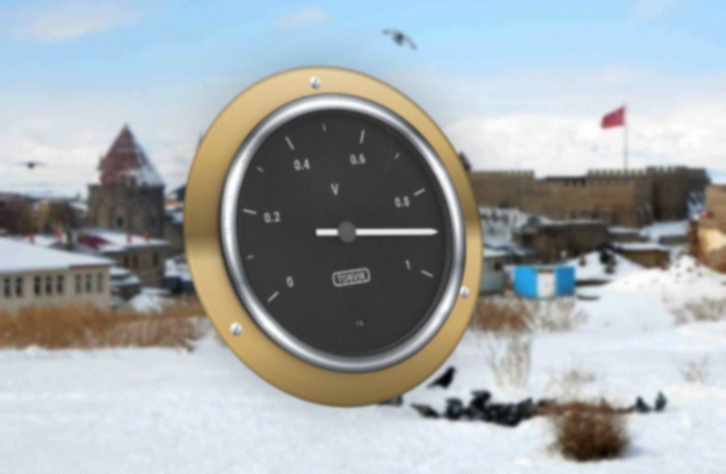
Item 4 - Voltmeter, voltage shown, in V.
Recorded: 0.9 V
